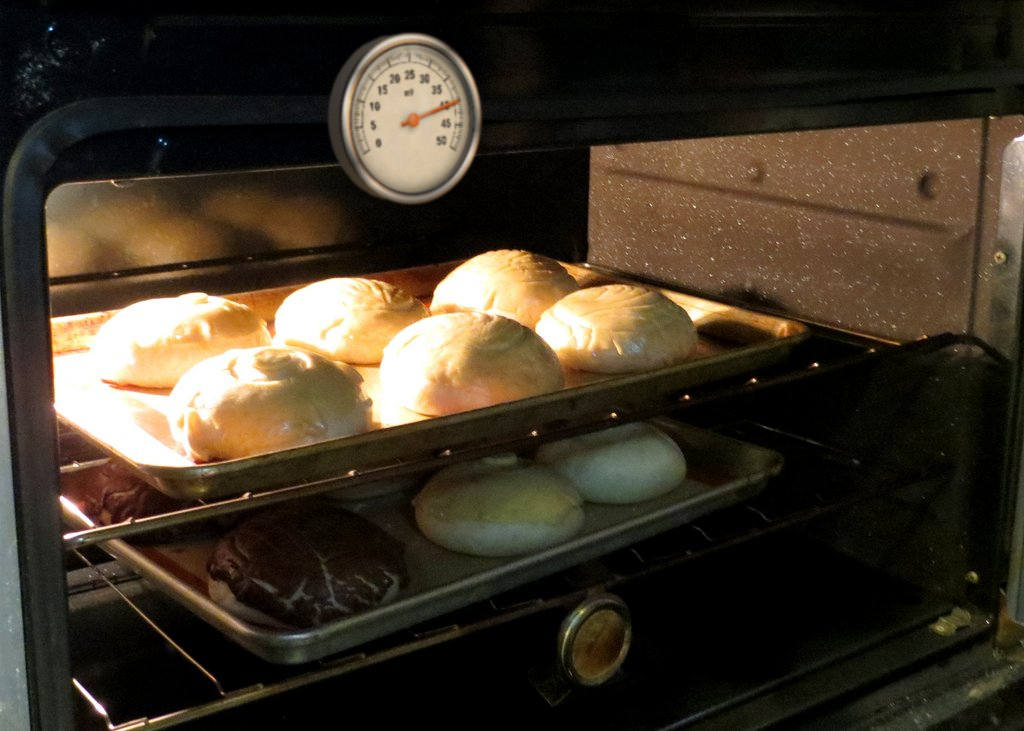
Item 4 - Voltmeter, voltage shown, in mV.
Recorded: 40 mV
